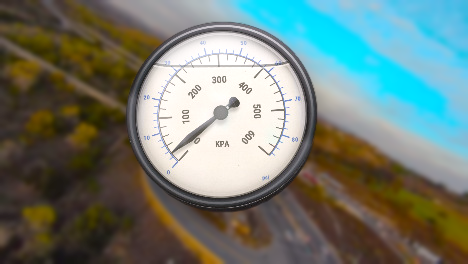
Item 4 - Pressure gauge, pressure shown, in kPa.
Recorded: 20 kPa
